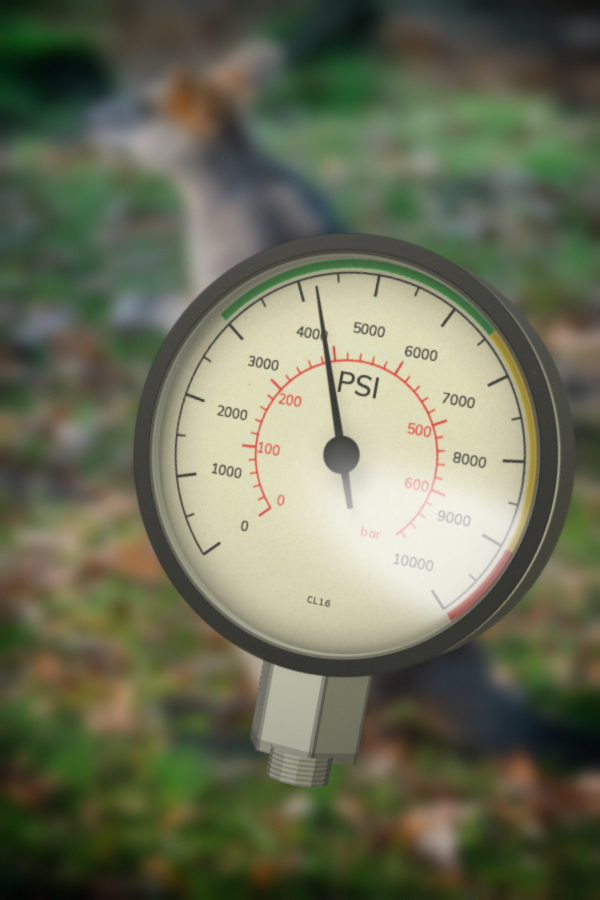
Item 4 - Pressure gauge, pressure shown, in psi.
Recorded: 4250 psi
